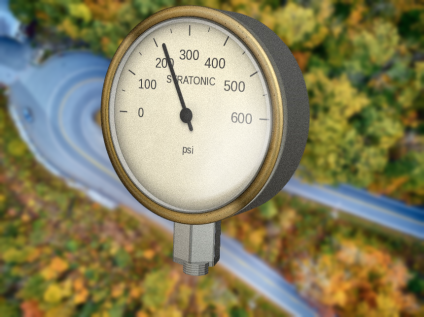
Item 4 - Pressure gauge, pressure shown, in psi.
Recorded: 225 psi
